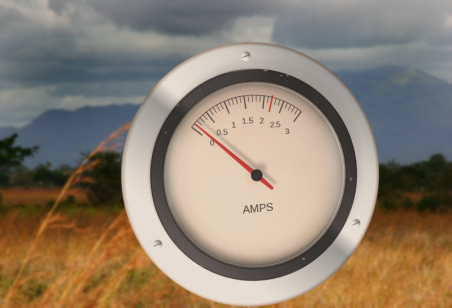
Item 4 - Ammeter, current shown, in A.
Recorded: 0.1 A
